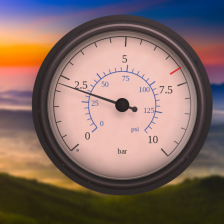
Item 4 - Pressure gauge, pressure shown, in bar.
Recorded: 2.25 bar
